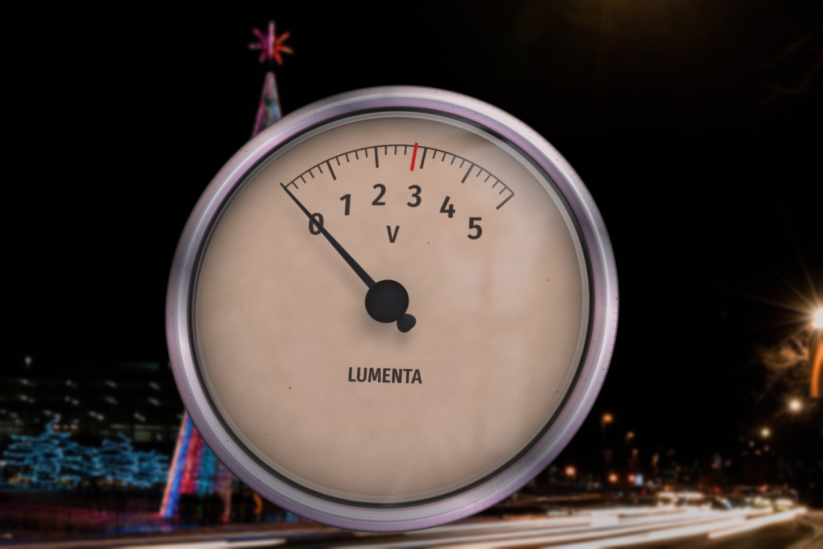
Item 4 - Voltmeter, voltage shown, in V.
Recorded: 0 V
